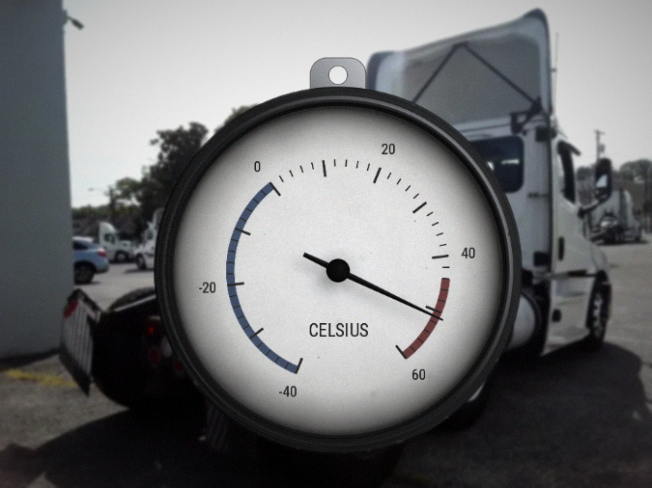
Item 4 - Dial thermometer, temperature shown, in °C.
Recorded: 51 °C
